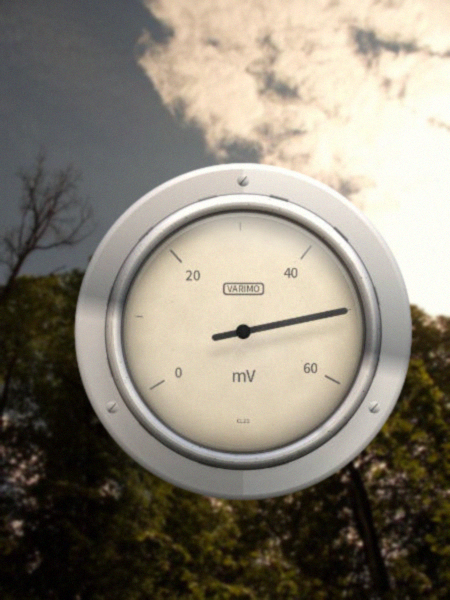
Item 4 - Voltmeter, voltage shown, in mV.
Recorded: 50 mV
